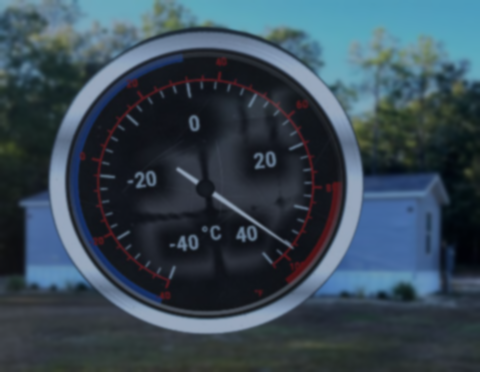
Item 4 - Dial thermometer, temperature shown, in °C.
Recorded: 36 °C
